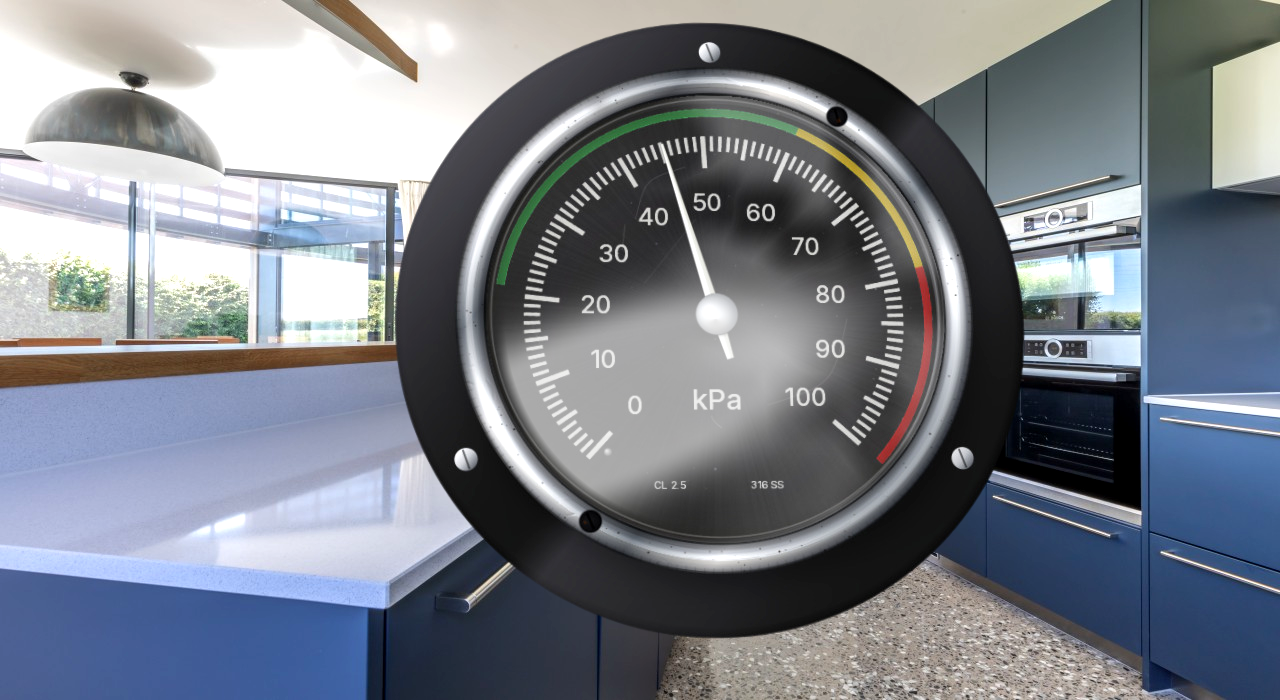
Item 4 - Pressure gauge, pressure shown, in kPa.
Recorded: 45 kPa
